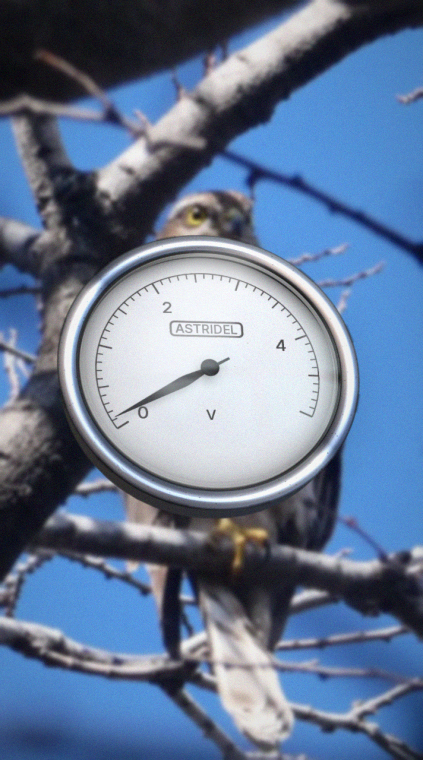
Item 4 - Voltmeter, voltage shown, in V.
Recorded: 0.1 V
